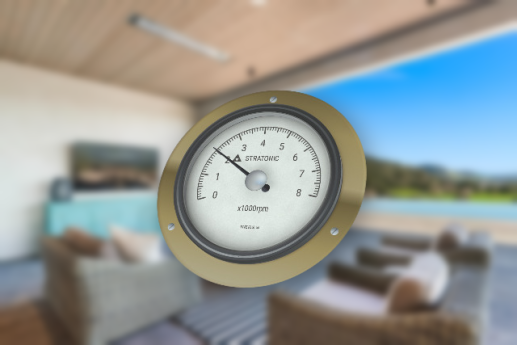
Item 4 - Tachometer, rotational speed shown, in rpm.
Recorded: 2000 rpm
